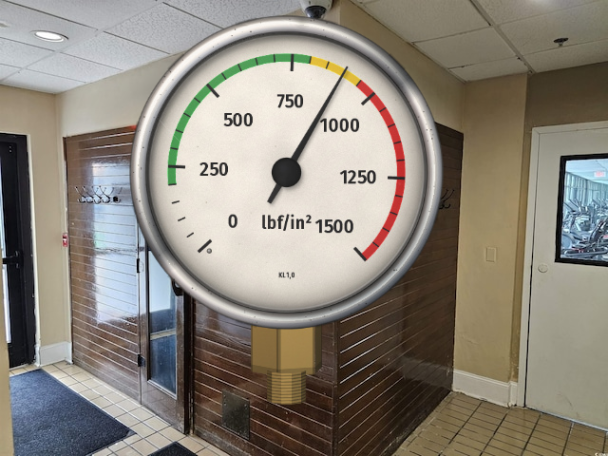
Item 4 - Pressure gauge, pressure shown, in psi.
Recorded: 900 psi
